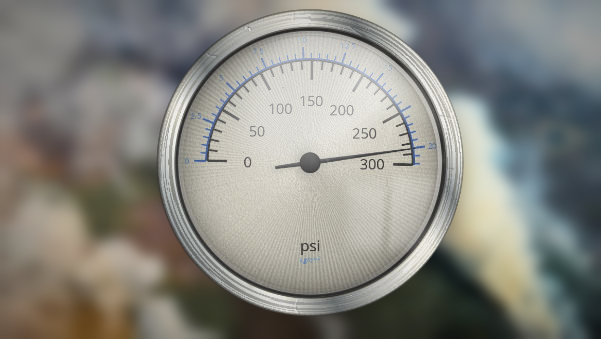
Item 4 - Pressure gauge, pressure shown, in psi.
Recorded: 285 psi
